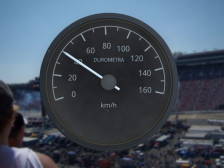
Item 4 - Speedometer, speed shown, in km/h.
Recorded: 40 km/h
